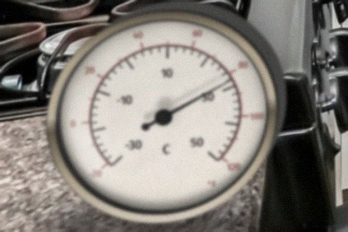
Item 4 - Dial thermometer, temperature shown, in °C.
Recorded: 28 °C
